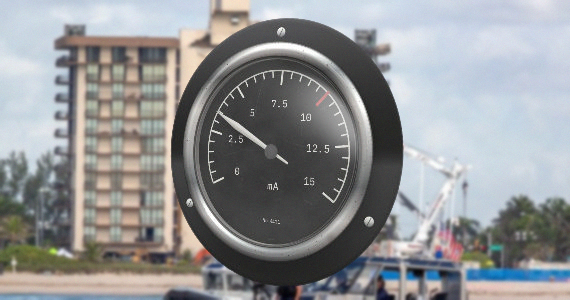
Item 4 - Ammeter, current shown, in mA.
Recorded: 3.5 mA
